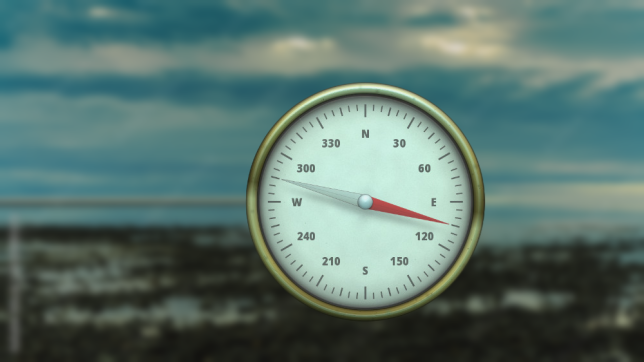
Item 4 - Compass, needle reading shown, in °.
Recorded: 105 °
